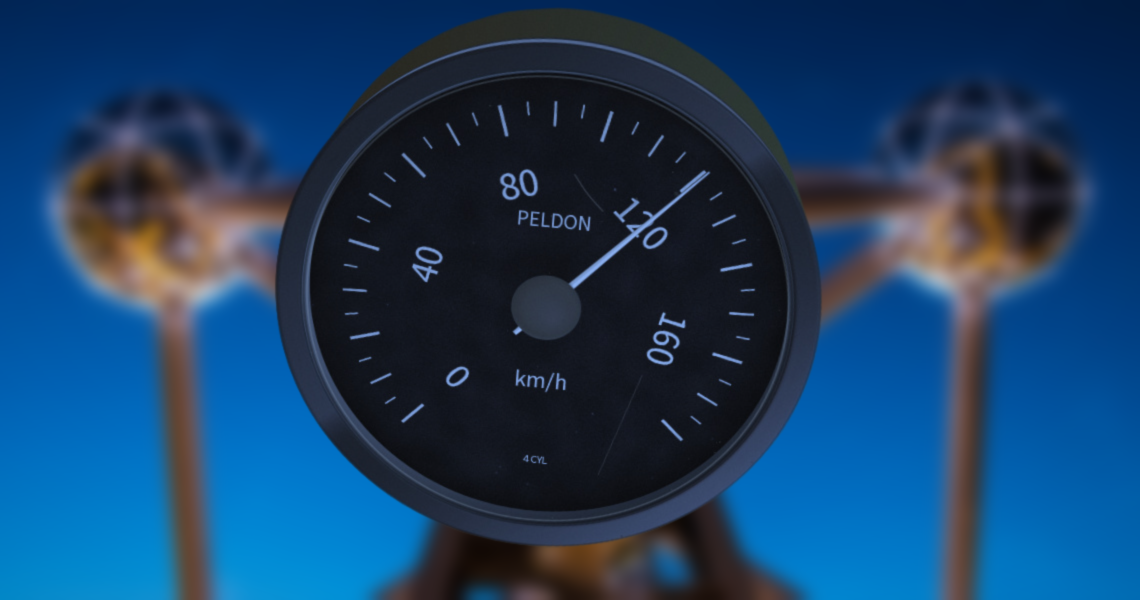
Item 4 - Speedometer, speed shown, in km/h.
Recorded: 120 km/h
